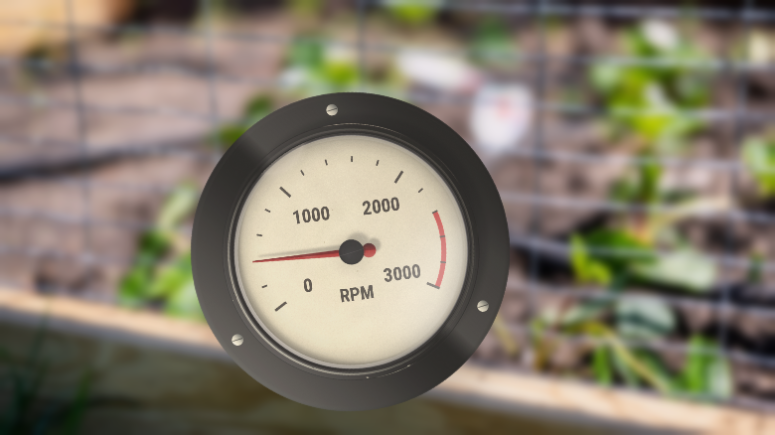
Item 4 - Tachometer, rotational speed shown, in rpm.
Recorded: 400 rpm
